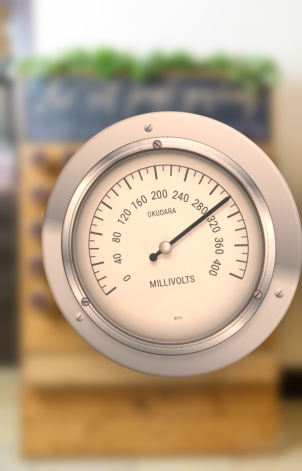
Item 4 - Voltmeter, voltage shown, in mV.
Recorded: 300 mV
